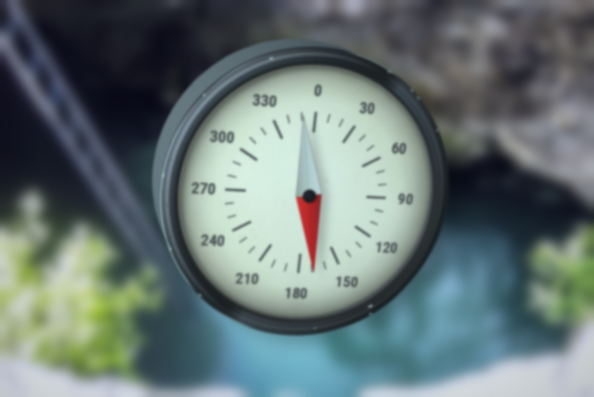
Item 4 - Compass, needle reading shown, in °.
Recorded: 170 °
